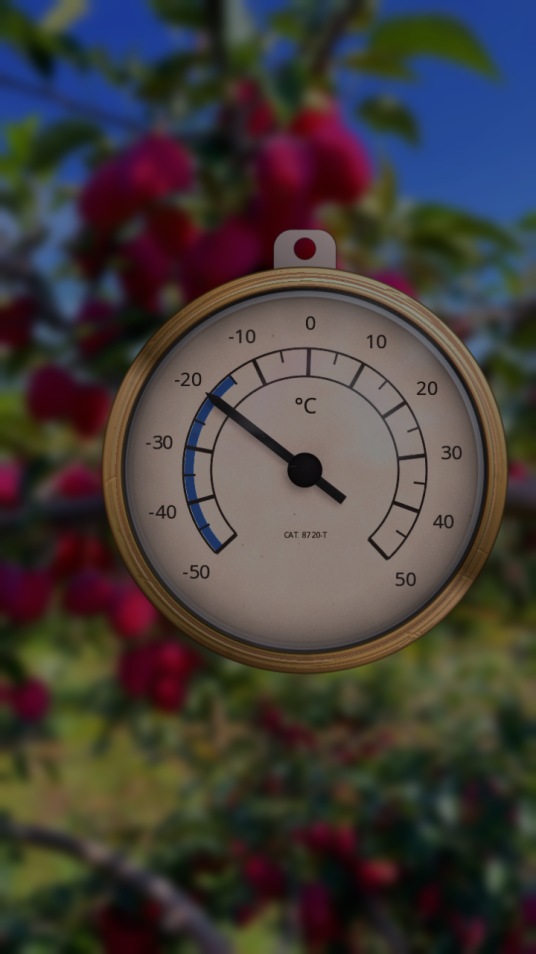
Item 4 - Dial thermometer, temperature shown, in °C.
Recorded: -20 °C
